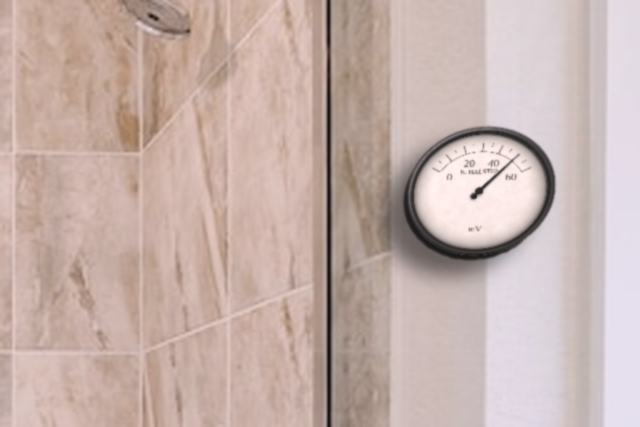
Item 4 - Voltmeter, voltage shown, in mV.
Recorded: 50 mV
